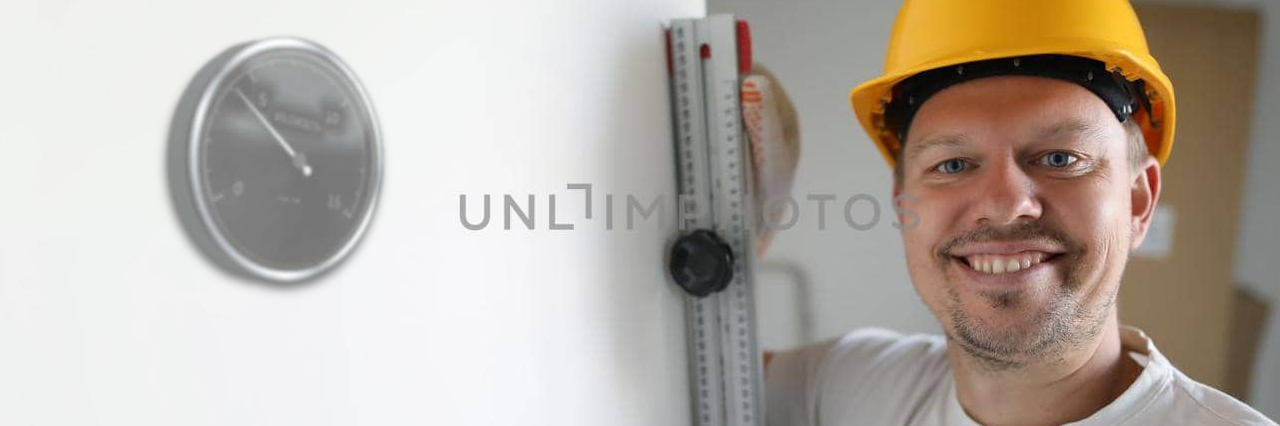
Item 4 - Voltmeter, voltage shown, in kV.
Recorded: 4 kV
